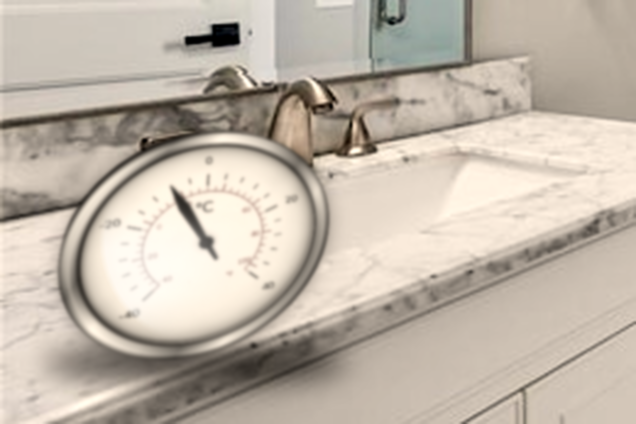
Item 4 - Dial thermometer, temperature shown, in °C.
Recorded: -8 °C
